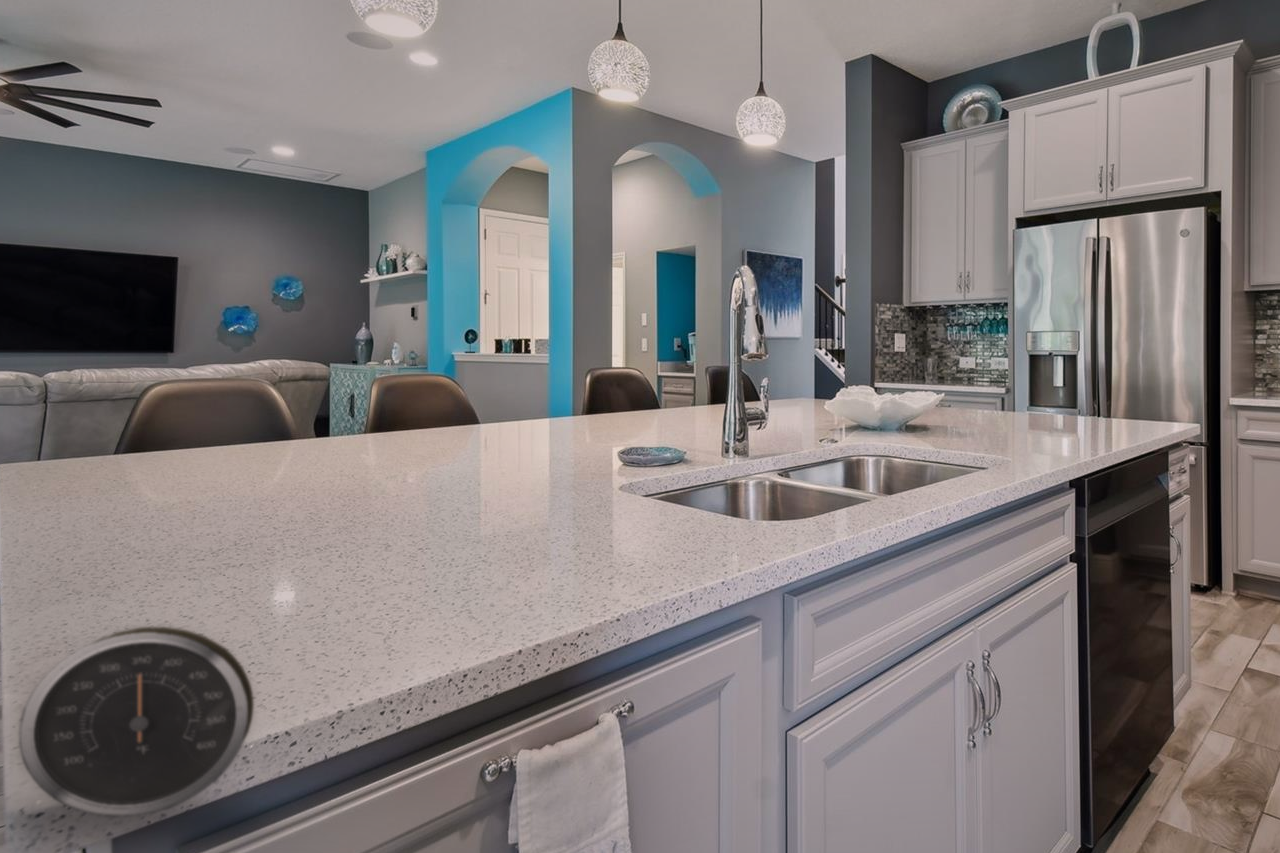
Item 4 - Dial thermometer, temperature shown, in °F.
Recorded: 350 °F
